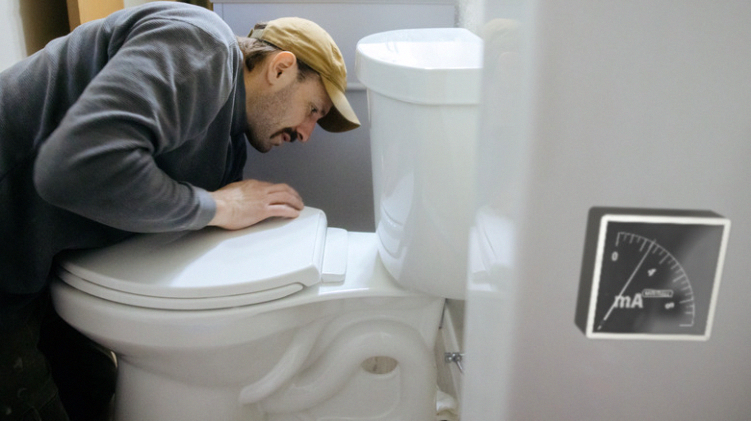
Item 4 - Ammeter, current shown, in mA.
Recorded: 2.5 mA
